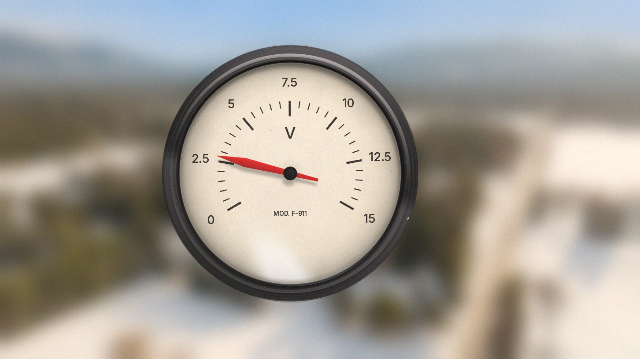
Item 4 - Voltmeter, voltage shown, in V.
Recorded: 2.75 V
